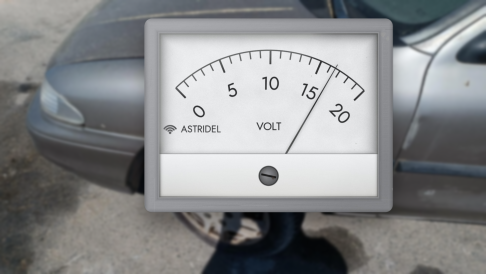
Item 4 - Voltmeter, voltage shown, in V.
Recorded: 16.5 V
